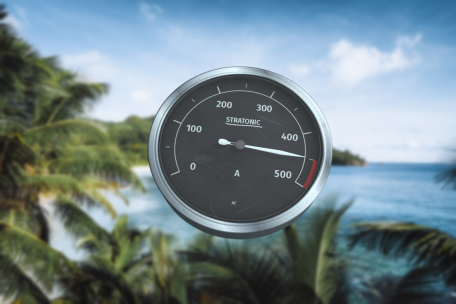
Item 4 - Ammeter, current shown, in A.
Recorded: 450 A
